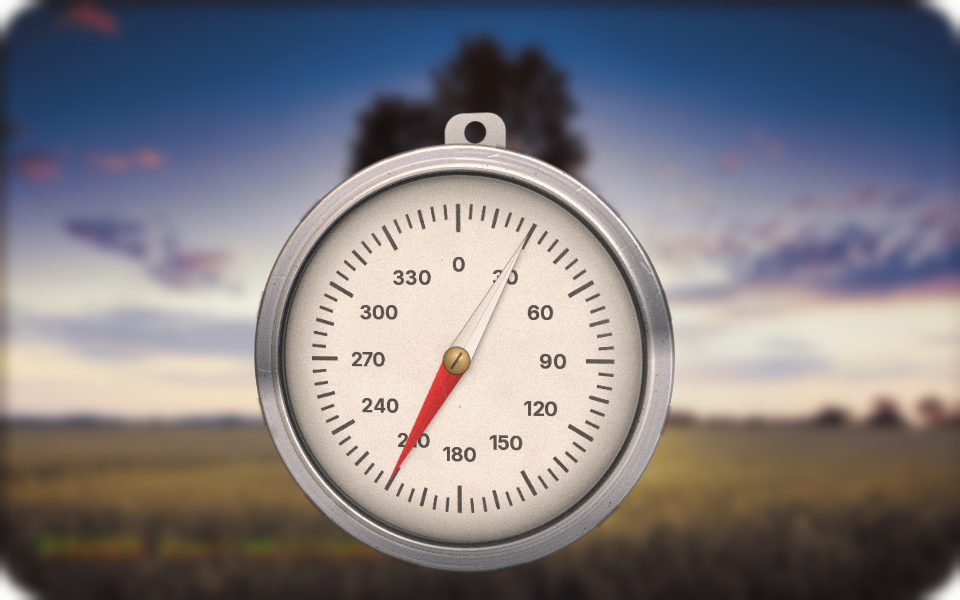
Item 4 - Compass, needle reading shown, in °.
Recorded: 210 °
